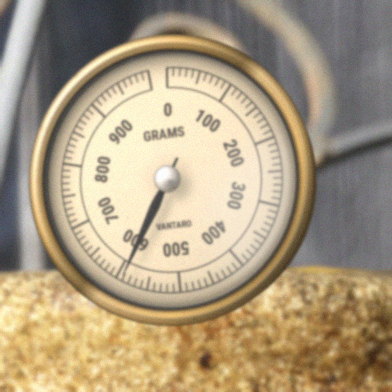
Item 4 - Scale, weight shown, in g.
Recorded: 590 g
